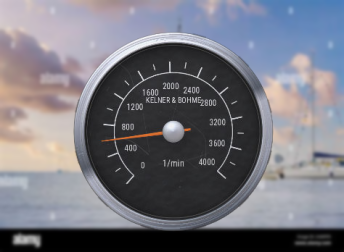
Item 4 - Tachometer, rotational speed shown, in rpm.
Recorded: 600 rpm
